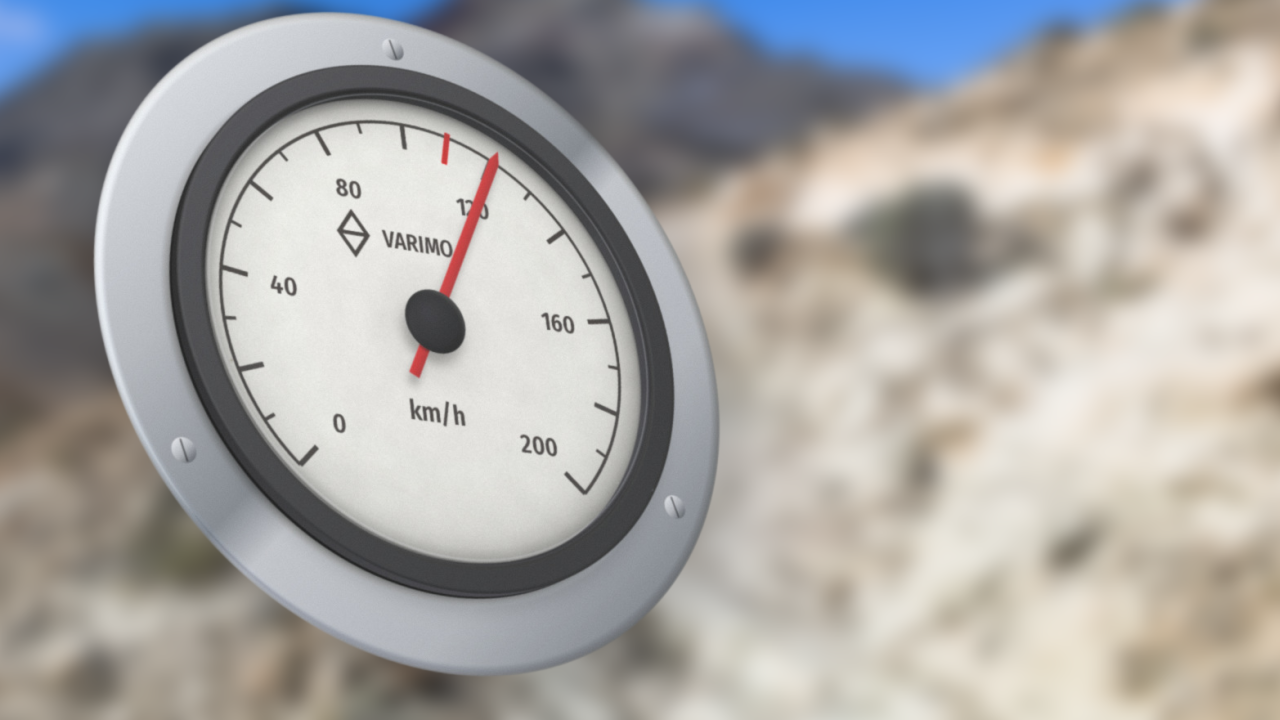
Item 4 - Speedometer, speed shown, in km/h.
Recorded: 120 km/h
